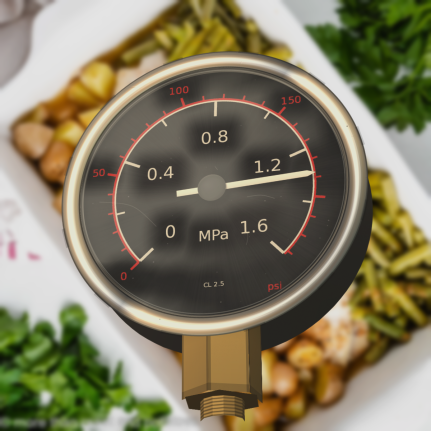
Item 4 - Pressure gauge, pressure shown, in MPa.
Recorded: 1.3 MPa
